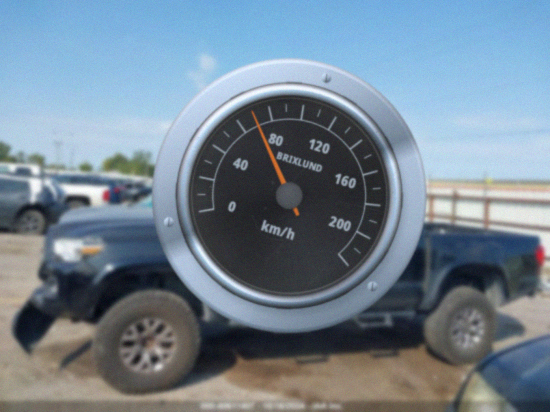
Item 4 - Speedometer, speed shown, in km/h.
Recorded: 70 km/h
